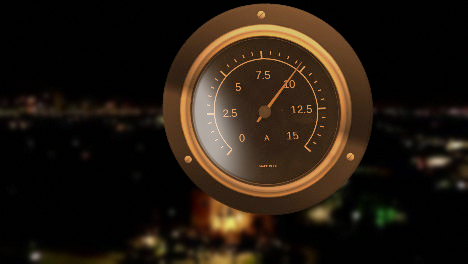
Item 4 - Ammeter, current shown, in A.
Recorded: 9.75 A
